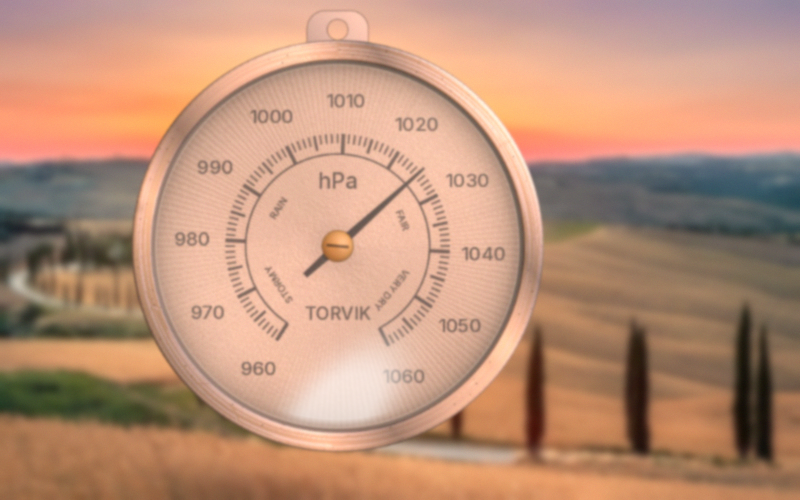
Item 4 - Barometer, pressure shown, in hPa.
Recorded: 1025 hPa
